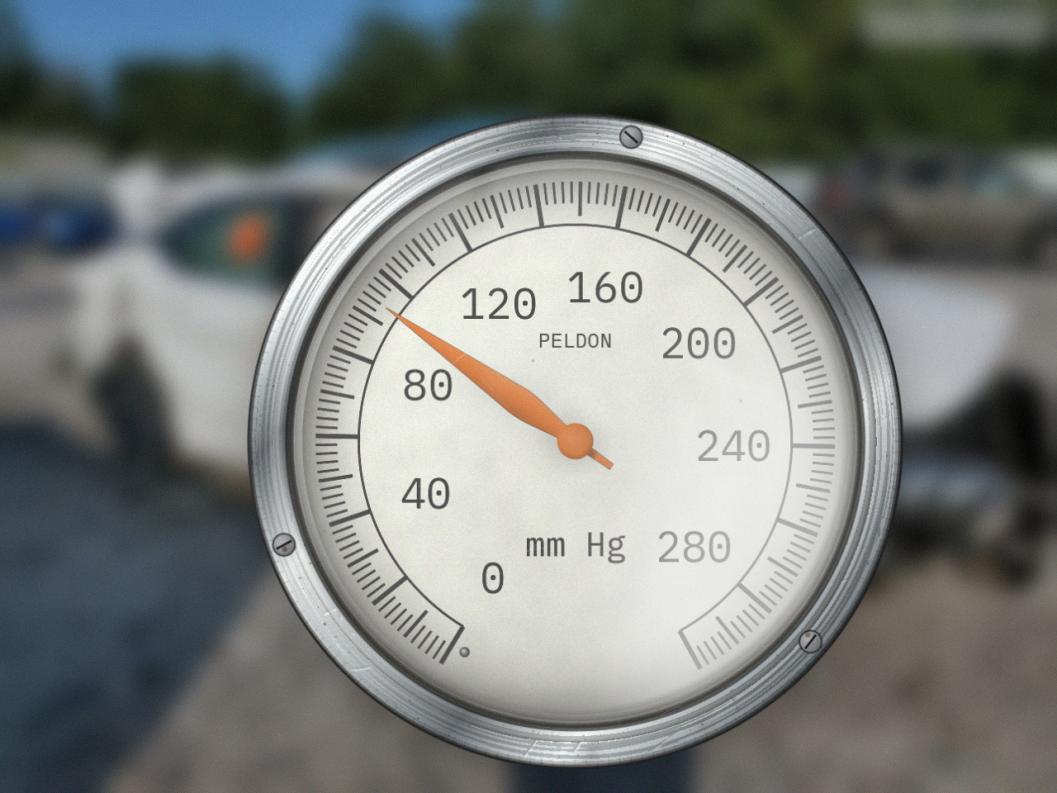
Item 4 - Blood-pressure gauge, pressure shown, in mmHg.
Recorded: 94 mmHg
